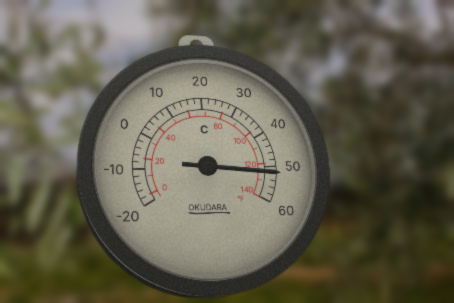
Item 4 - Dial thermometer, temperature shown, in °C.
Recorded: 52 °C
